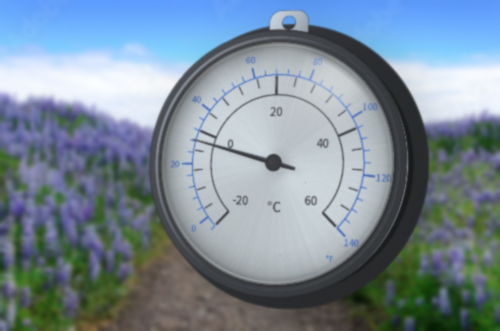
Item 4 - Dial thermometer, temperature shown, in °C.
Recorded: -2 °C
